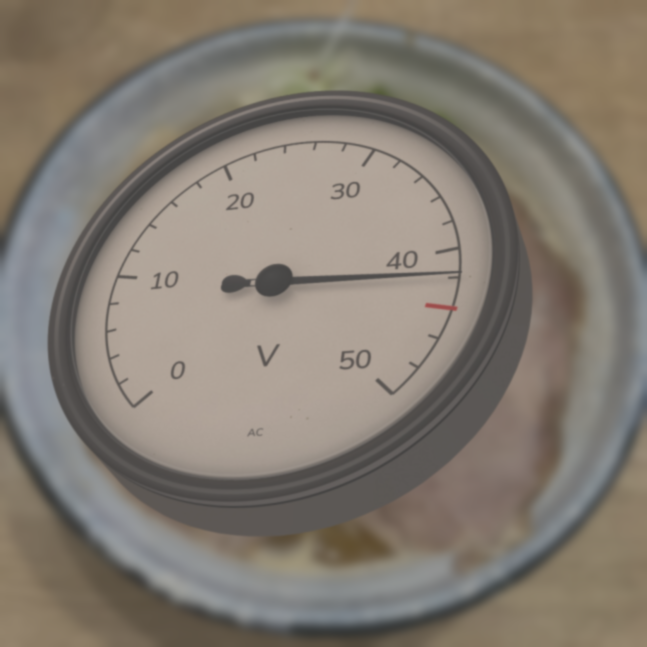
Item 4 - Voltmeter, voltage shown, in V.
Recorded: 42 V
